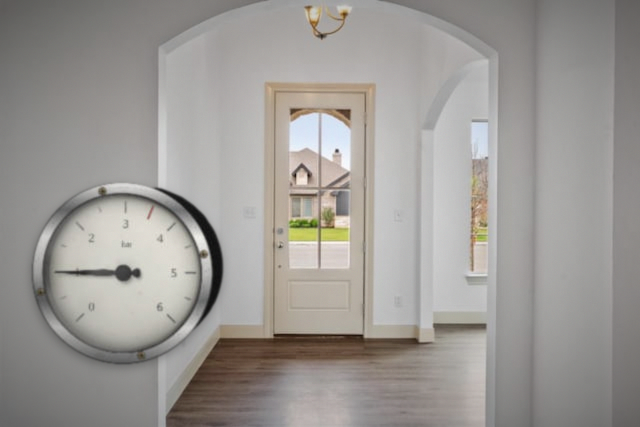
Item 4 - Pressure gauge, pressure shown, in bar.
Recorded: 1 bar
